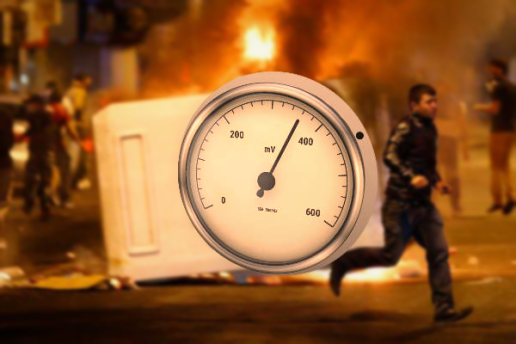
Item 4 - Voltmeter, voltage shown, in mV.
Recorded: 360 mV
